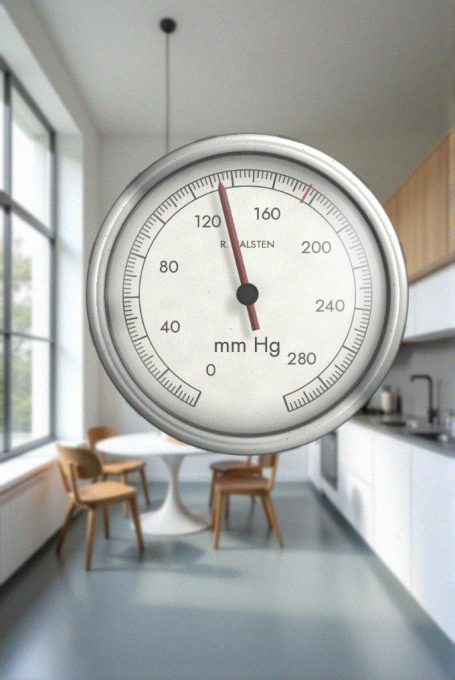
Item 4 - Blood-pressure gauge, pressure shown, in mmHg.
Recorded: 134 mmHg
